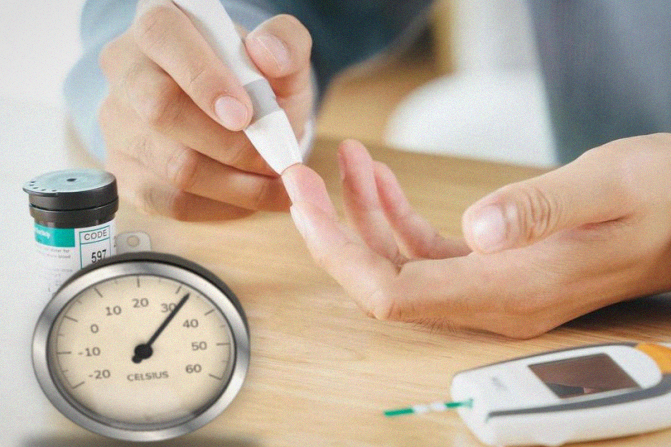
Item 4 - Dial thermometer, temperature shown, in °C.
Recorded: 32.5 °C
